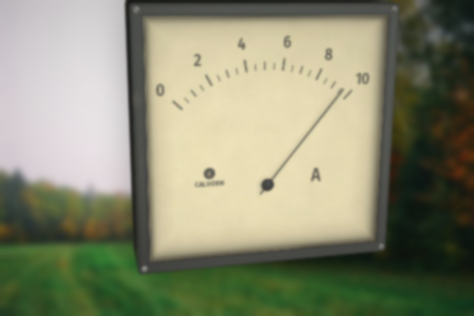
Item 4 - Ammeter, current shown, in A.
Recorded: 9.5 A
